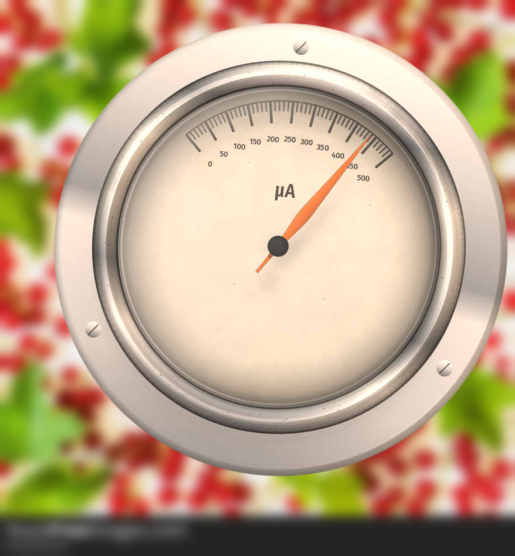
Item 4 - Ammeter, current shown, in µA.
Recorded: 440 µA
